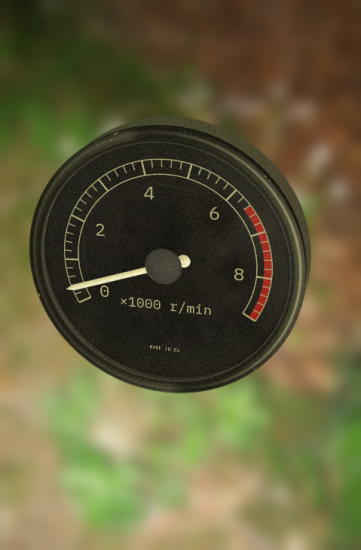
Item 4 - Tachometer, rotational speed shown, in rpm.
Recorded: 400 rpm
